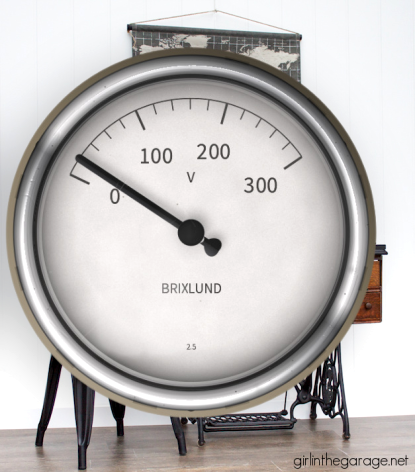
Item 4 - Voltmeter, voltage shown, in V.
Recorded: 20 V
